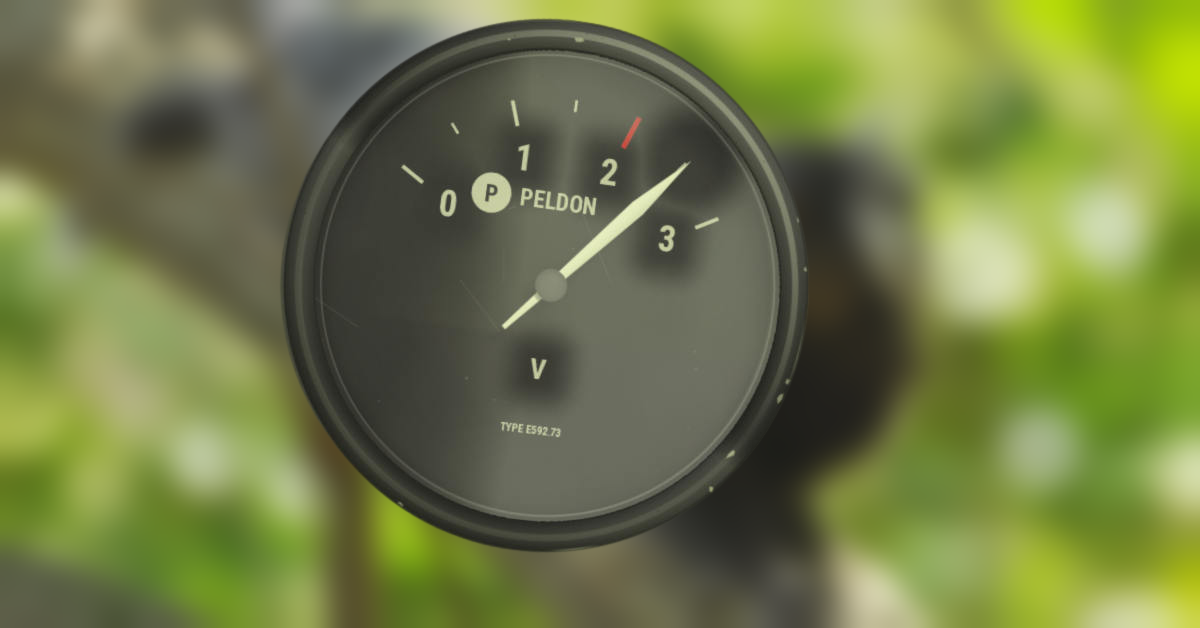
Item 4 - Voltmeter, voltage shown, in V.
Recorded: 2.5 V
